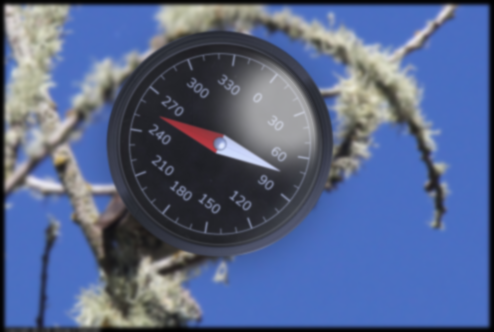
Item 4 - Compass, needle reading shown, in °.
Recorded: 255 °
